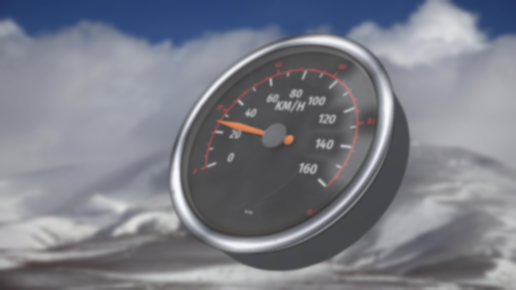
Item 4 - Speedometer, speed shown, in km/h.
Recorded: 25 km/h
